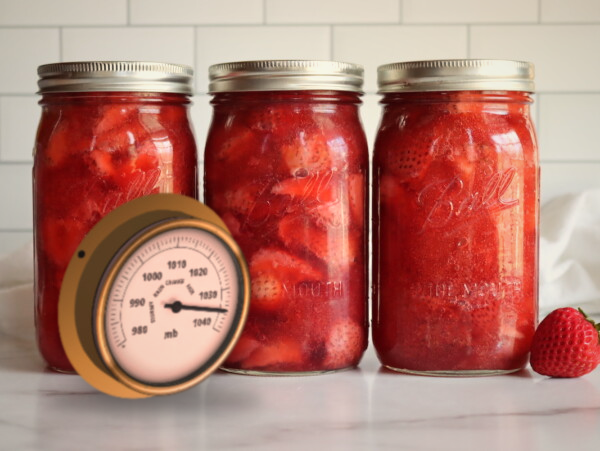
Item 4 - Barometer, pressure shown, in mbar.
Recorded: 1035 mbar
